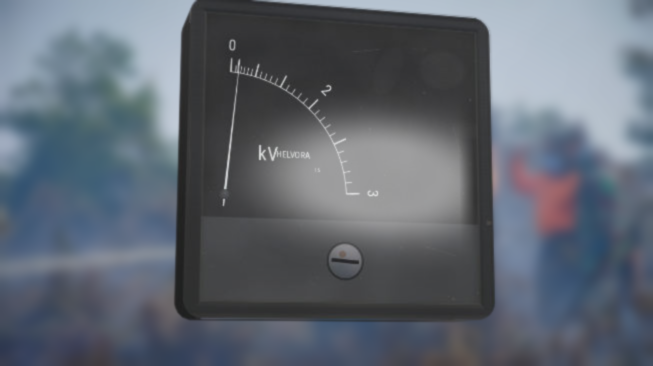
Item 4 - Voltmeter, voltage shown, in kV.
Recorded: 0.5 kV
